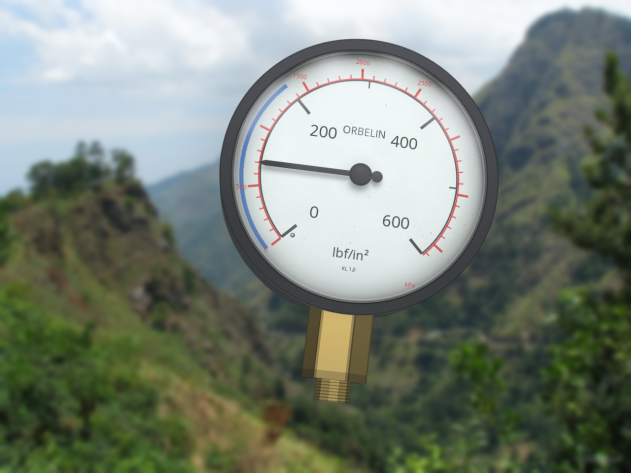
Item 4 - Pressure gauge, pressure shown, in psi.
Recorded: 100 psi
